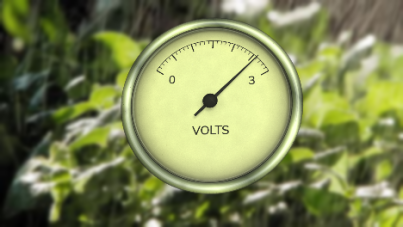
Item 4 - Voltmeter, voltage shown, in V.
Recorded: 2.6 V
